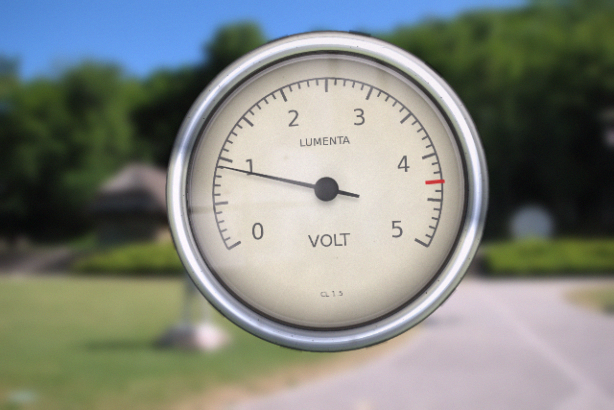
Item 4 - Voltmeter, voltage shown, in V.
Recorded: 0.9 V
